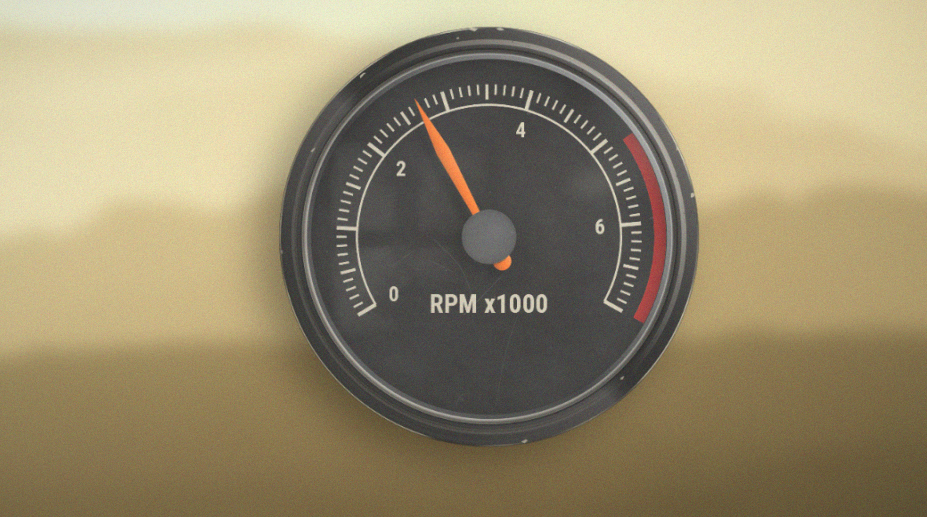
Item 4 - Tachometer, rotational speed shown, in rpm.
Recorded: 2700 rpm
